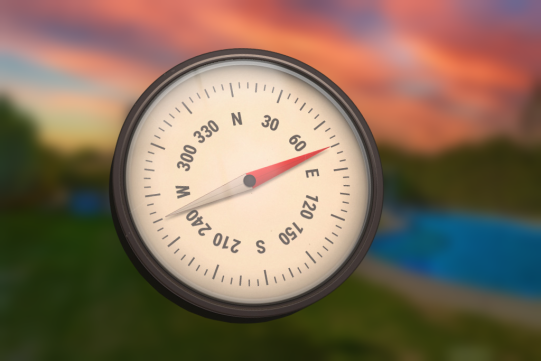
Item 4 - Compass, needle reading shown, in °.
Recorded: 75 °
